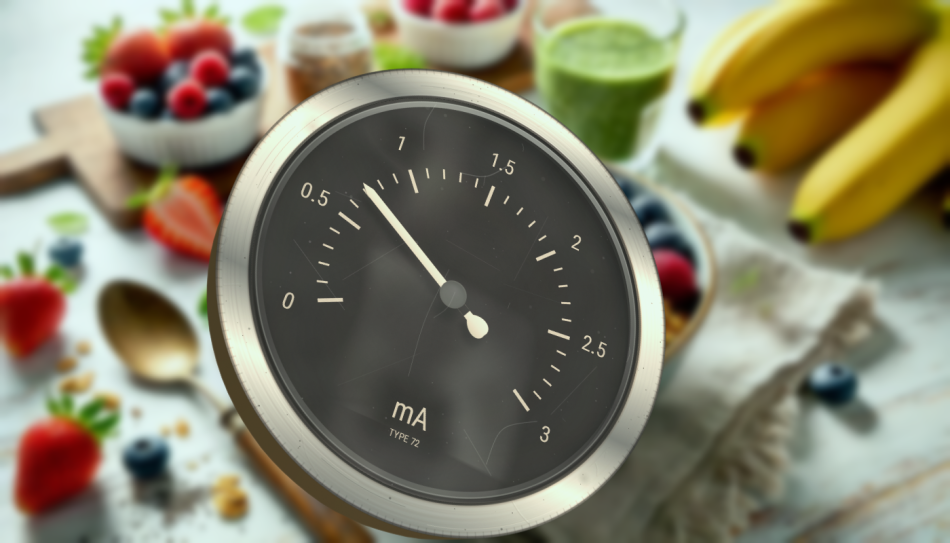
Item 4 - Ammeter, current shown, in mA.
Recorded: 0.7 mA
